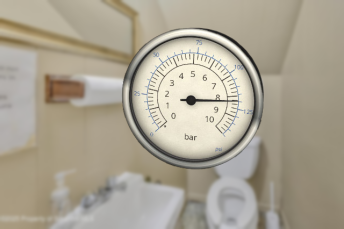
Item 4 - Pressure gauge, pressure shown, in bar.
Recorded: 8.2 bar
